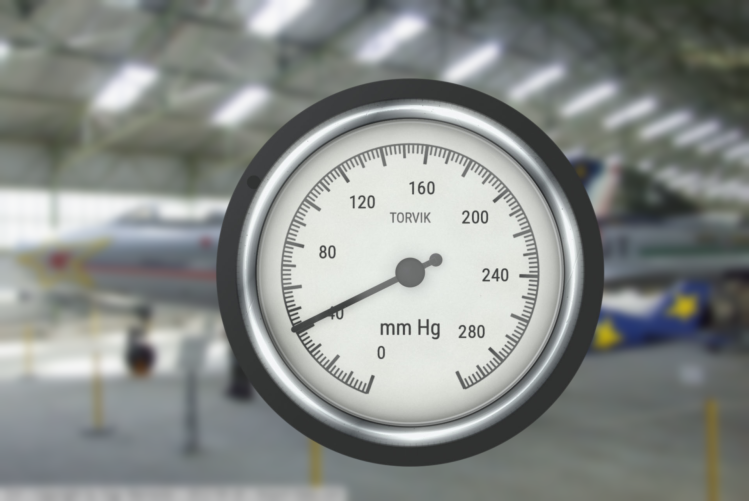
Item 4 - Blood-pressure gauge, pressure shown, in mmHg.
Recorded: 42 mmHg
